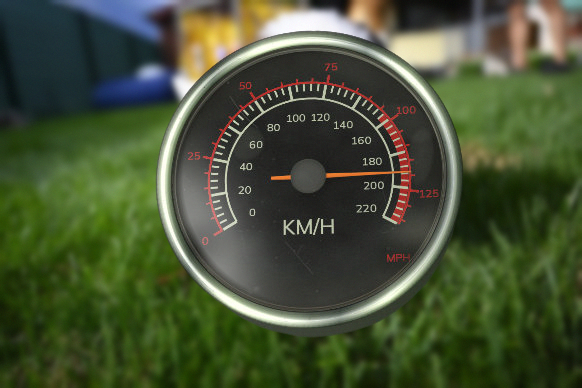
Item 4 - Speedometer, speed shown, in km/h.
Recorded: 192 km/h
